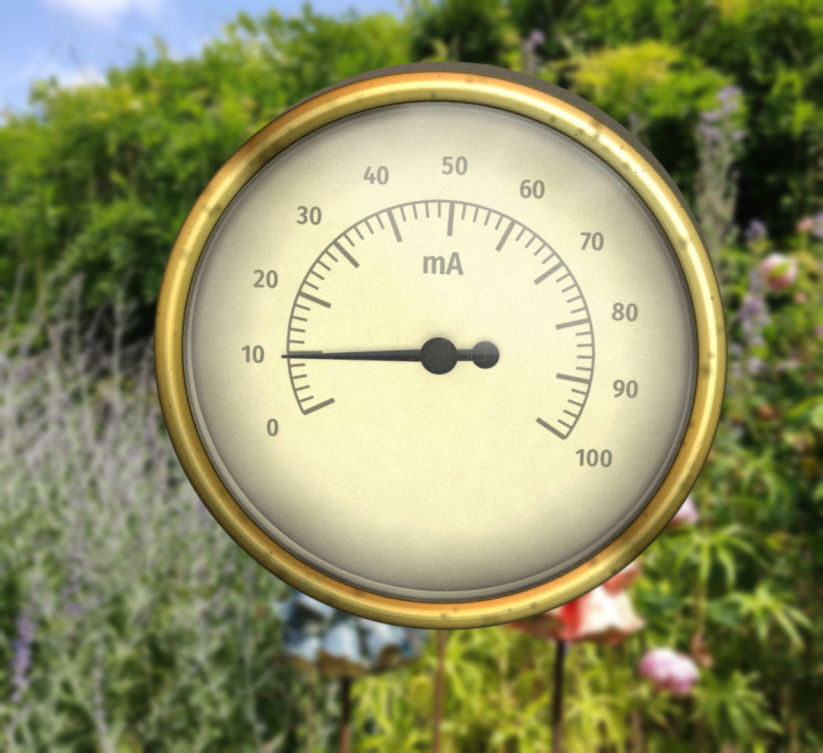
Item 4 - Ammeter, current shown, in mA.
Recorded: 10 mA
